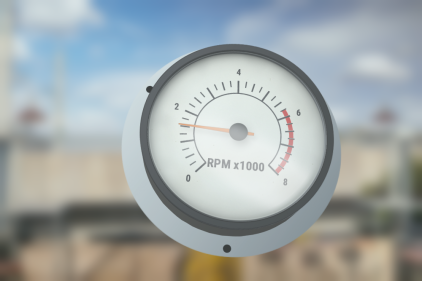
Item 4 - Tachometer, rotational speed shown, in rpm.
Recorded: 1500 rpm
